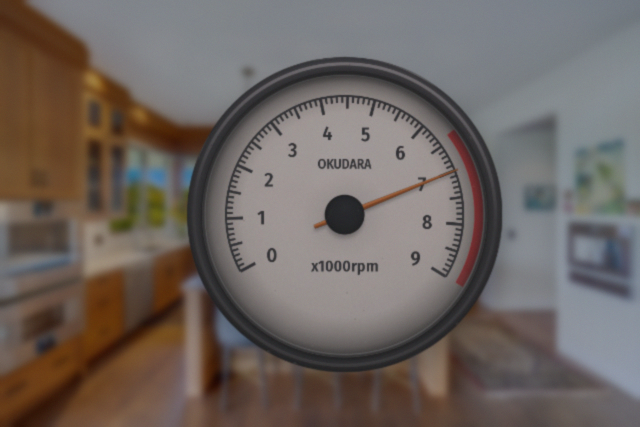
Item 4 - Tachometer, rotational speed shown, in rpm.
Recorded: 7000 rpm
